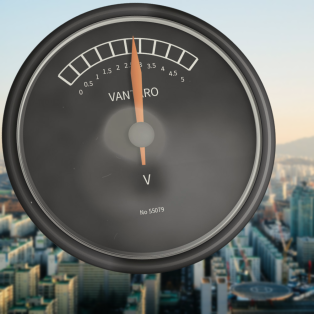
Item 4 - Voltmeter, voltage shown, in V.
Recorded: 2.75 V
